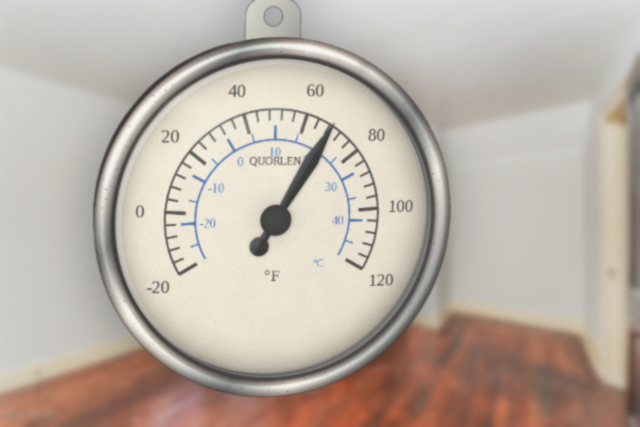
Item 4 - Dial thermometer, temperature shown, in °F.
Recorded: 68 °F
